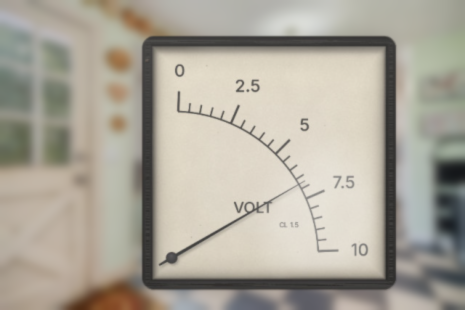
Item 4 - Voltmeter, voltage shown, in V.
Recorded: 6.75 V
